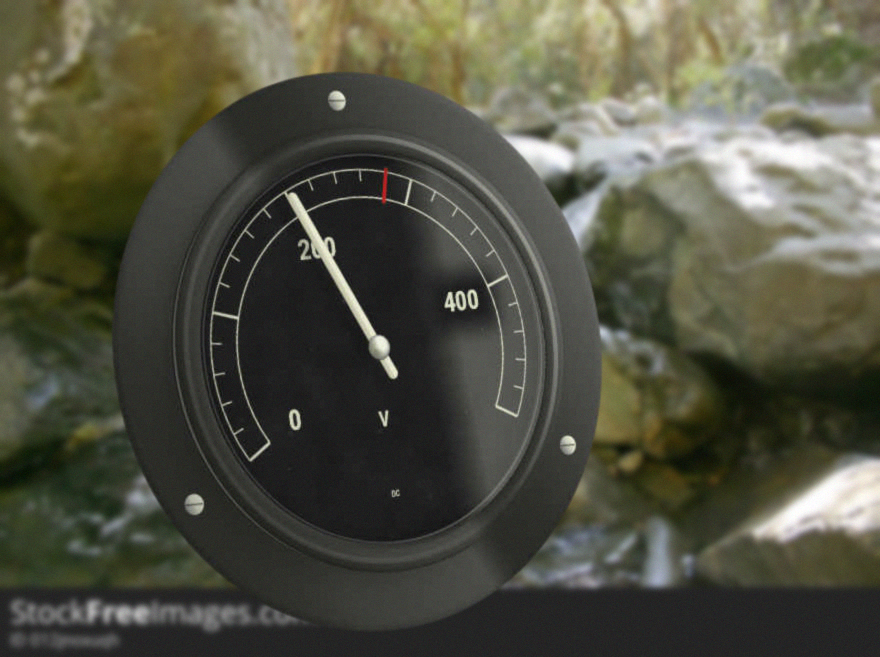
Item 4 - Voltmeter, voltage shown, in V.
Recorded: 200 V
